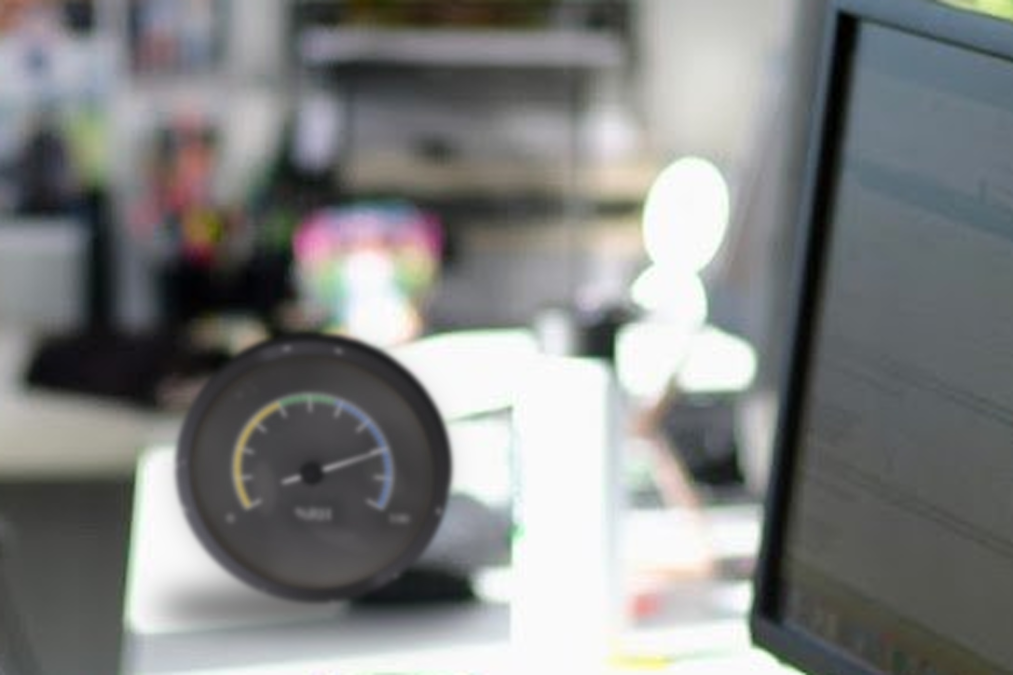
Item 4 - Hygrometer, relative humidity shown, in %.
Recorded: 80 %
